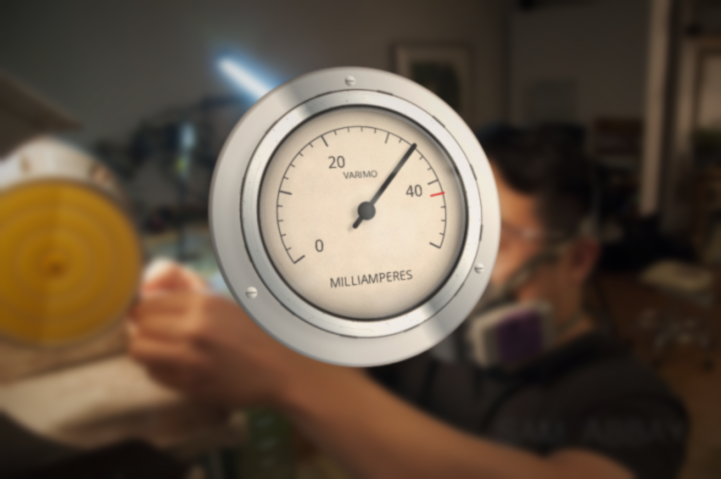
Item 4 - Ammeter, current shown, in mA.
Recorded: 34 mA
